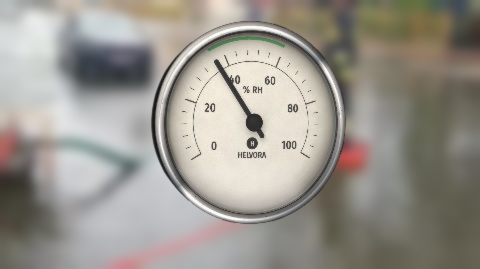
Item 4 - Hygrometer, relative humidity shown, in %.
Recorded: 36 %
